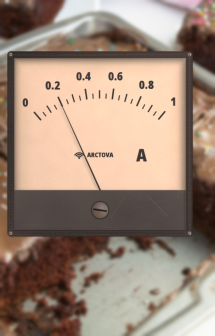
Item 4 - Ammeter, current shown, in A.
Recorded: 0.2 A
